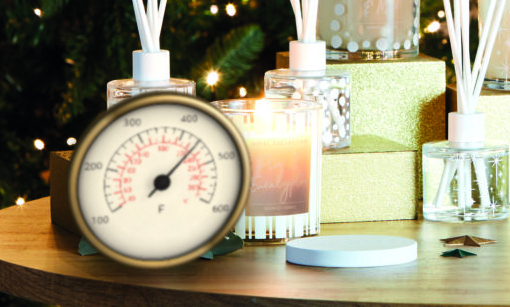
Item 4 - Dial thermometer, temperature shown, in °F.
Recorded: 440 °F
